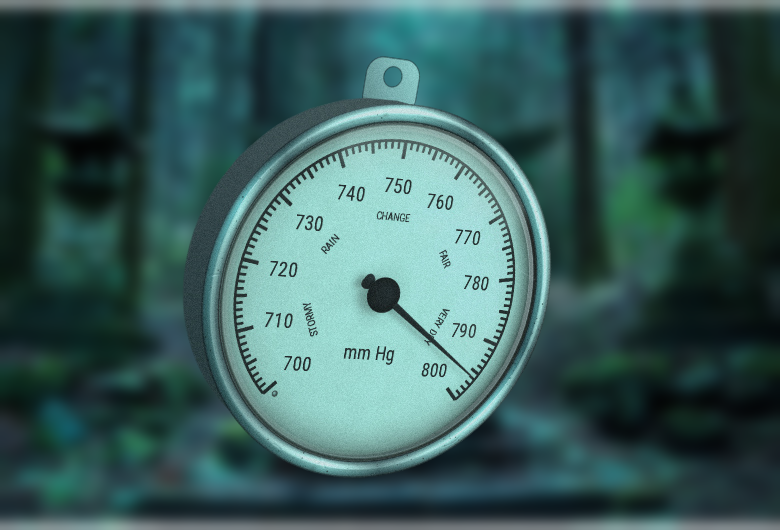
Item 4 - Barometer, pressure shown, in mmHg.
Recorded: 796 mmHg
